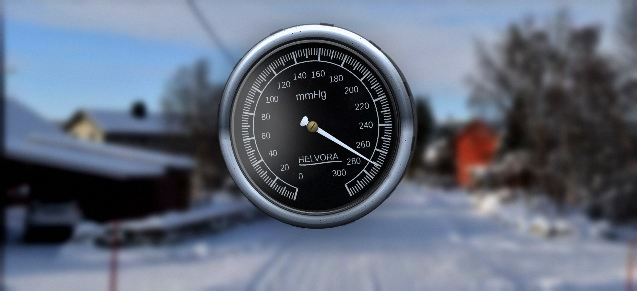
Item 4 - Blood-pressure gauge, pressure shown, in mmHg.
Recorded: 270 mmHg
